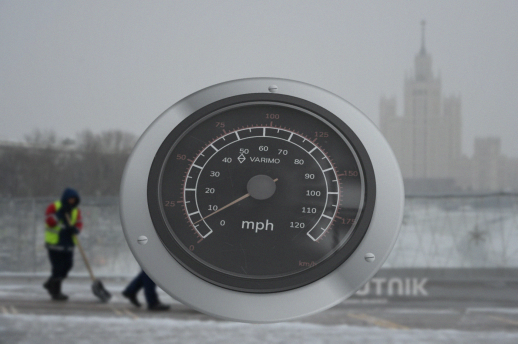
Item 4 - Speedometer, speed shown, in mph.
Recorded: 5 mph
